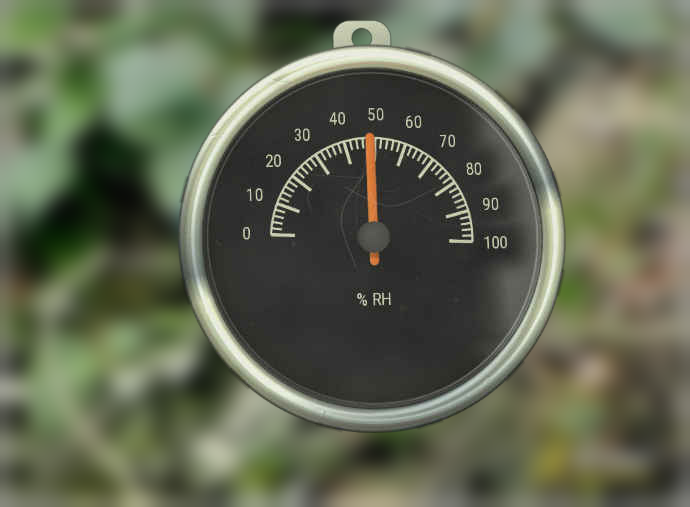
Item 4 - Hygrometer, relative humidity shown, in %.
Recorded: 48 %
